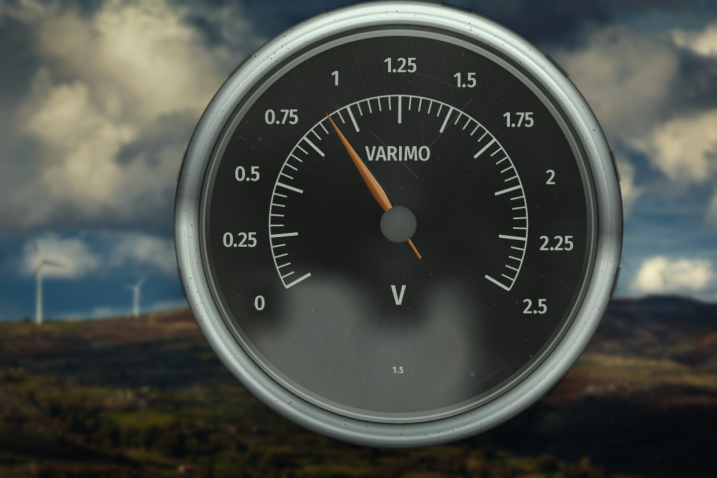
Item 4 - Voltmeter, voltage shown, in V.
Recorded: 0.9 V
